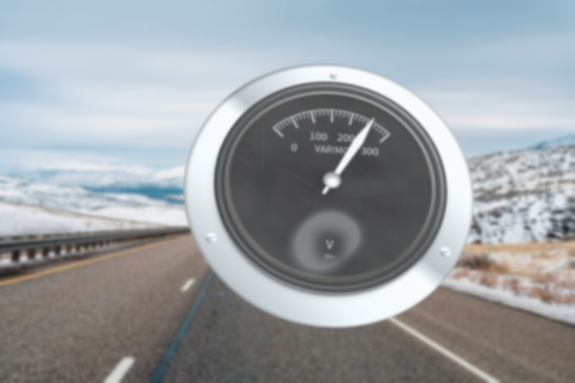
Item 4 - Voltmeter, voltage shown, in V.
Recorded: 250 V
